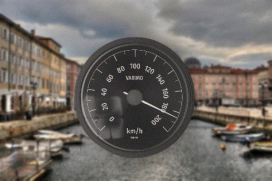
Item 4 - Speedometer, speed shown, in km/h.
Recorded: 185 km/h
